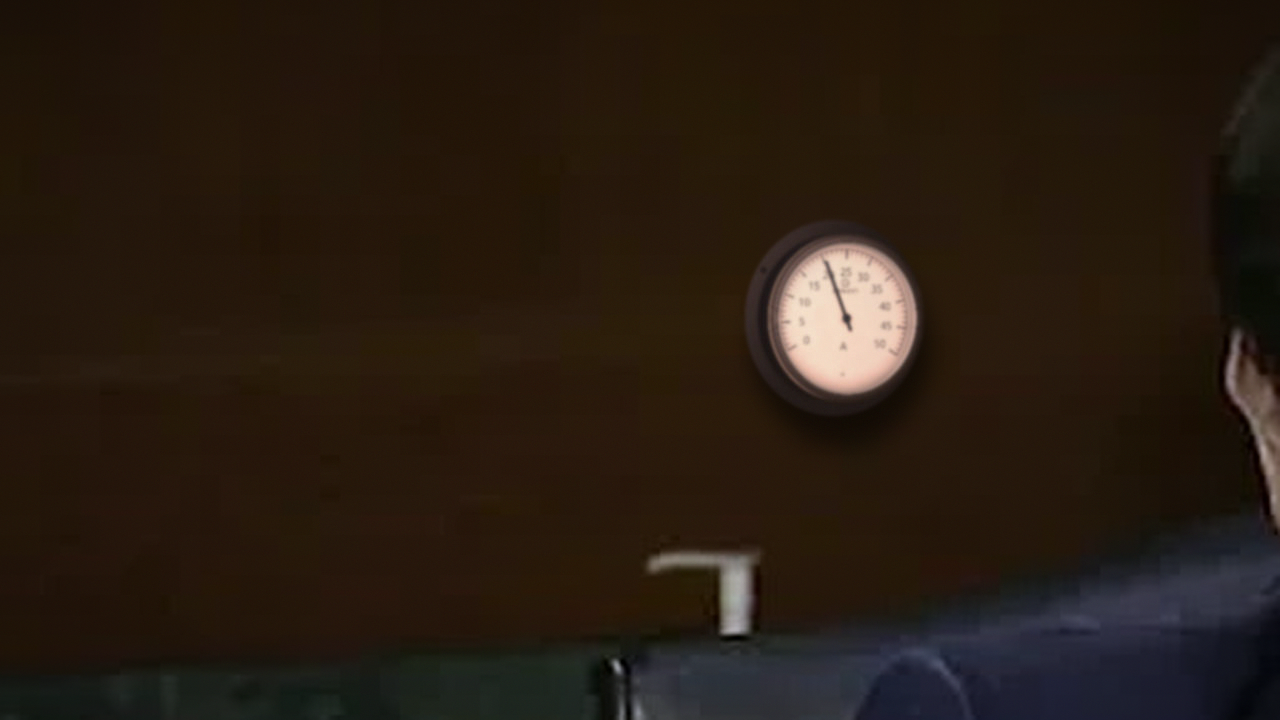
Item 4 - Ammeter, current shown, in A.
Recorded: 20 A
